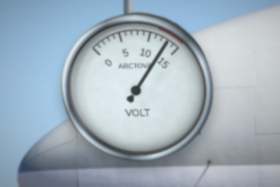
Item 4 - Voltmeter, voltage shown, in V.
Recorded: 13 V
